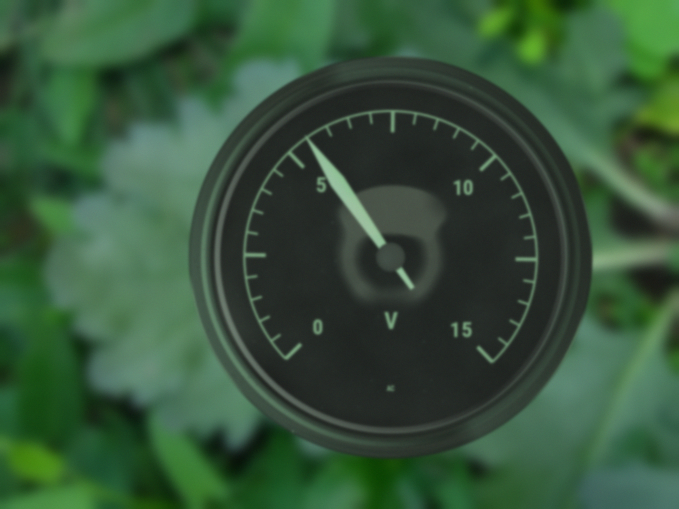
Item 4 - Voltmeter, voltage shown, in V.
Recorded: 5.5 V
